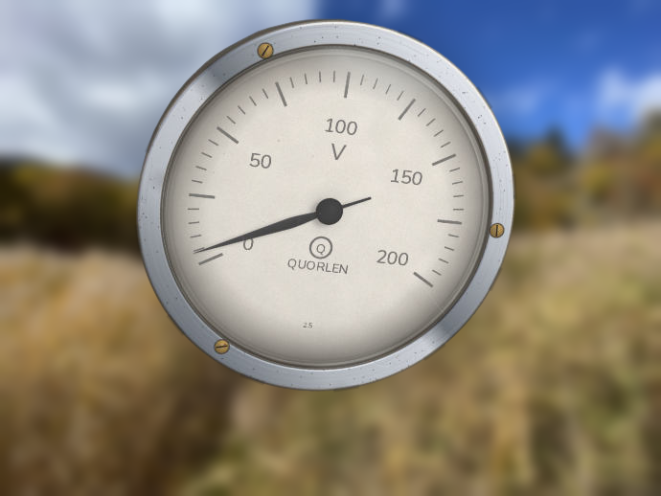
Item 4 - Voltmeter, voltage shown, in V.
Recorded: 5 V
